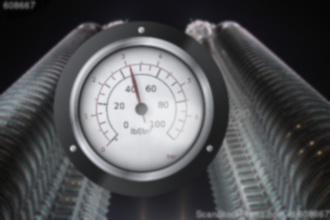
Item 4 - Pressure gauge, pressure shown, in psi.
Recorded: 45 psi
